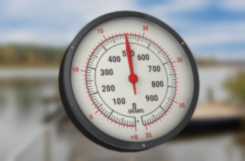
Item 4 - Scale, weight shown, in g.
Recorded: 500 g
